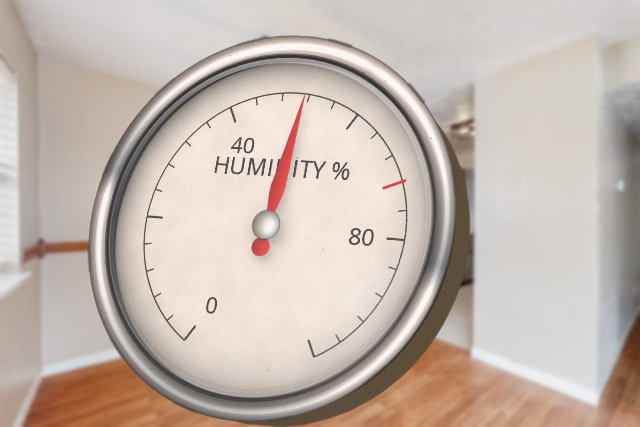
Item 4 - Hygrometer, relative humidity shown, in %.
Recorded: 52 %
